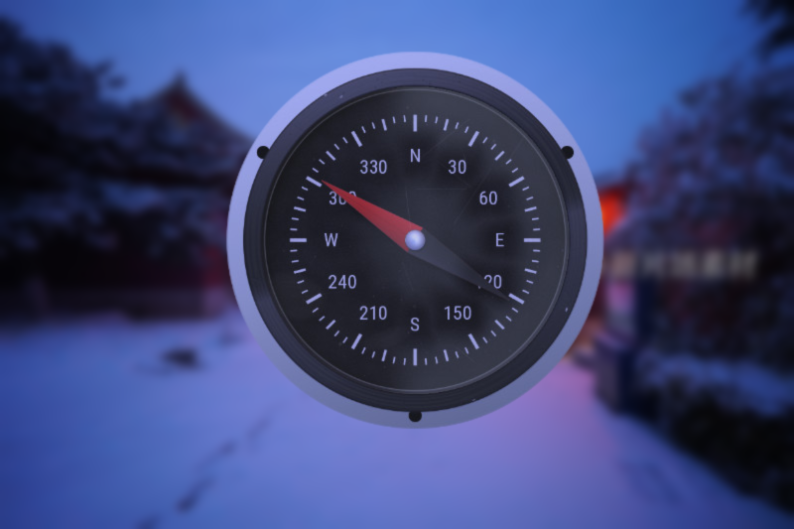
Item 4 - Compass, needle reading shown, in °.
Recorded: 302.5 °
